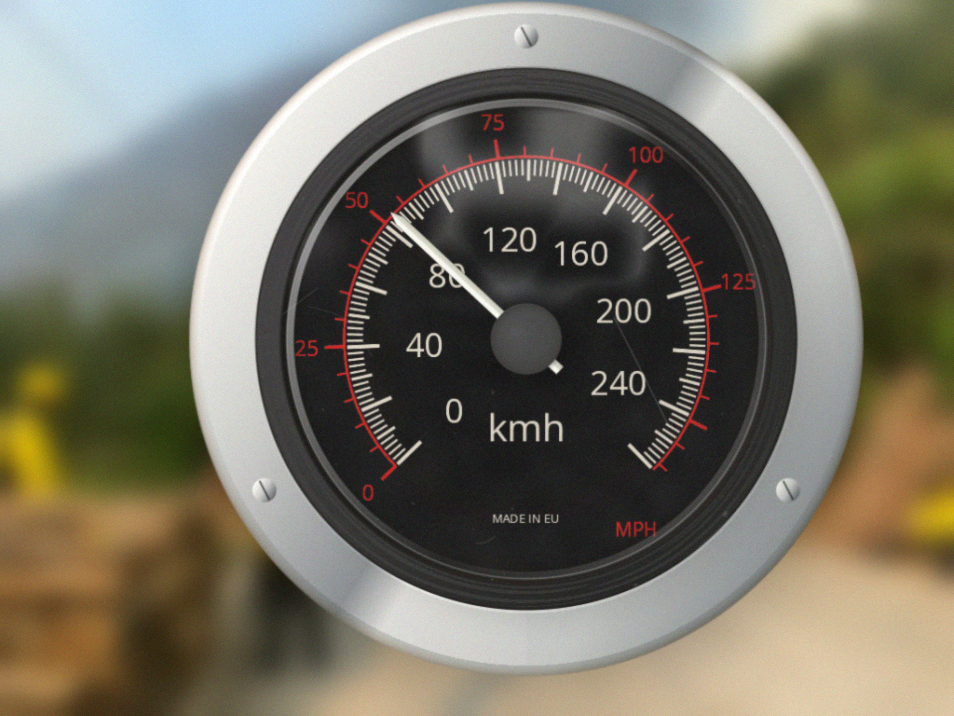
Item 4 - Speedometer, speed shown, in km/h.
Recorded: 84 km/h
